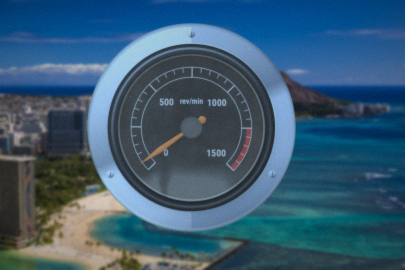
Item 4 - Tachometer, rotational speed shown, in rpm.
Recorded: 50 rpm
